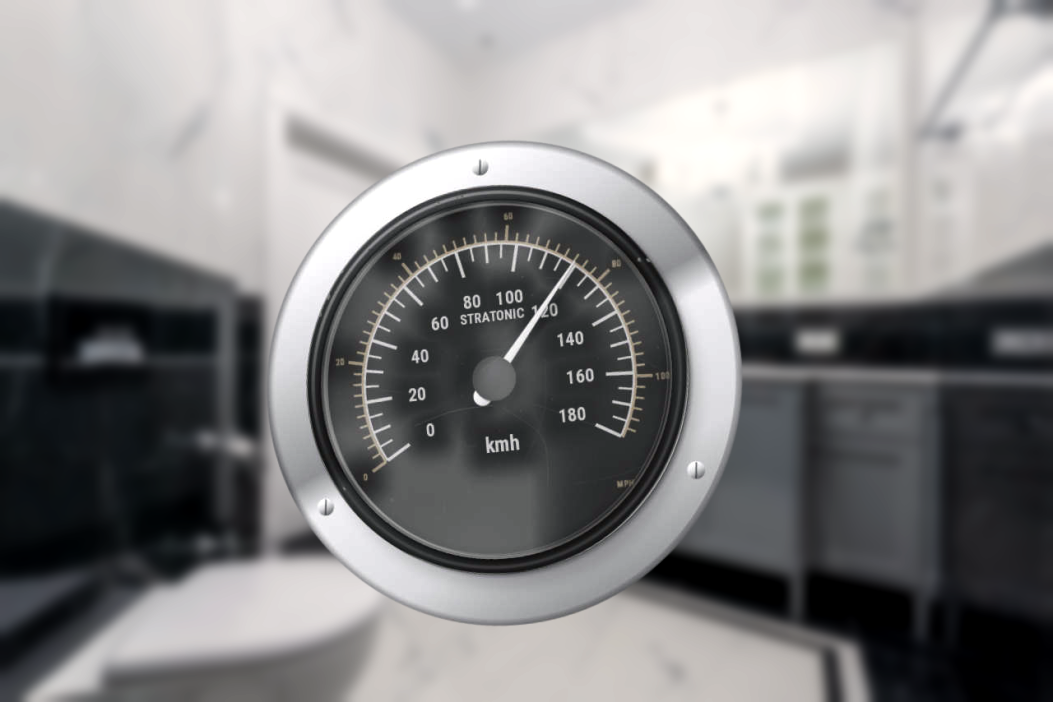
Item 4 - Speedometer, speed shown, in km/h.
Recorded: 120 km/h
